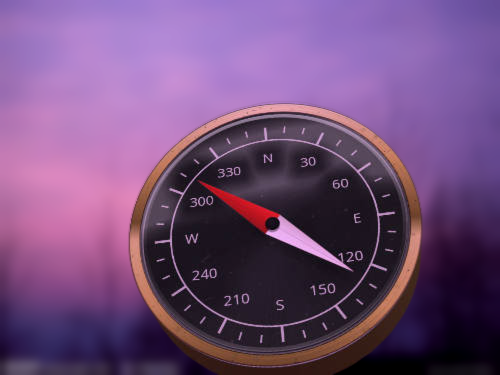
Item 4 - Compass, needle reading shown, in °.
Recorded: 310 °
